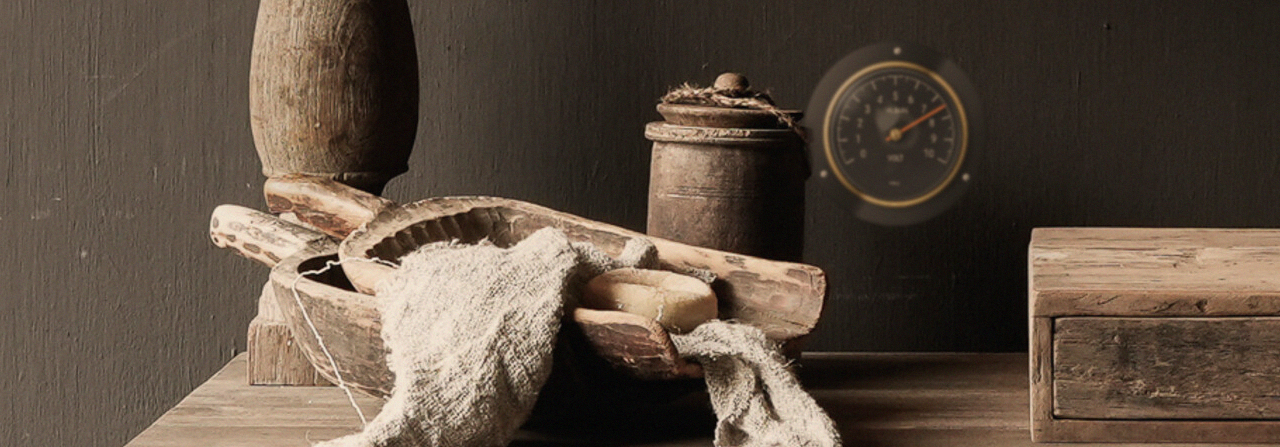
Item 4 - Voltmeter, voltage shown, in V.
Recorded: 7.5 V
